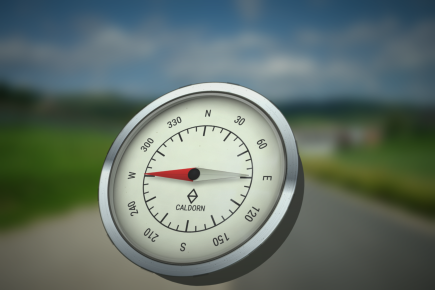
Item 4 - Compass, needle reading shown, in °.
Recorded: 270 °
